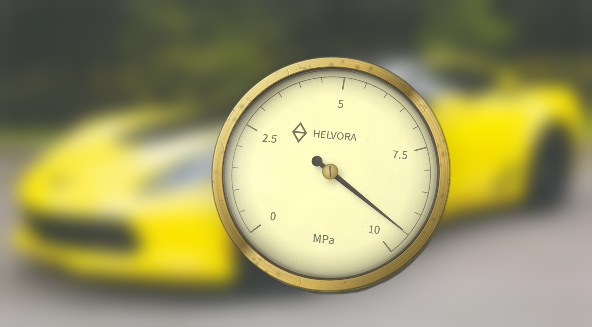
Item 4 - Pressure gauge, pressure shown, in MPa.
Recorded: 9.5 MPa
